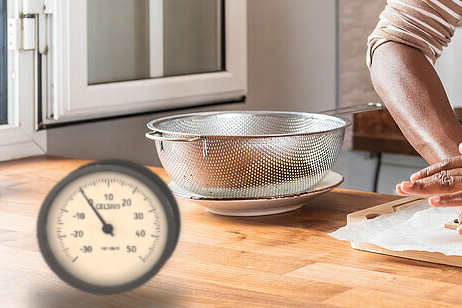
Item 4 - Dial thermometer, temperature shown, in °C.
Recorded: 0 °C
